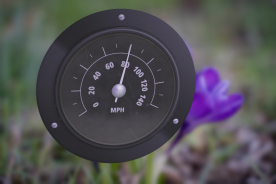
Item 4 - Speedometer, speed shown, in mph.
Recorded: 80 mph
